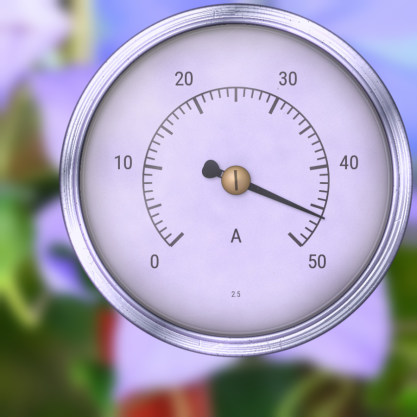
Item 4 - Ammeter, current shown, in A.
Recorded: 46 A
